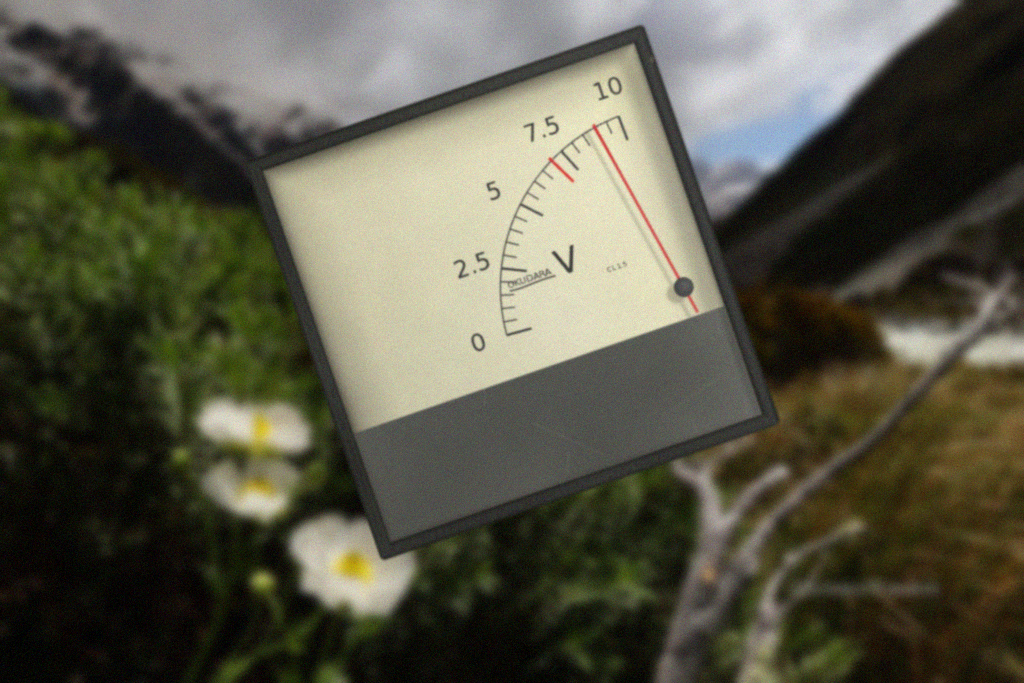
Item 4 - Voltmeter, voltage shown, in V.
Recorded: 9 V
